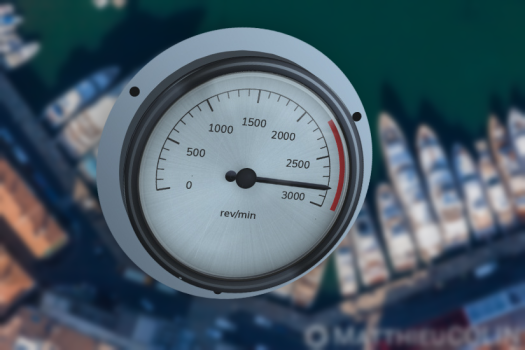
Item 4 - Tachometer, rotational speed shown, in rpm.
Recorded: 2800 rpm
